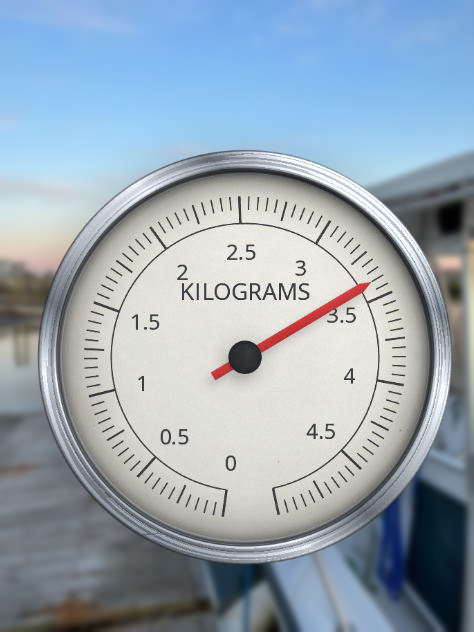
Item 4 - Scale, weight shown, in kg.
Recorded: 3.4 kg
